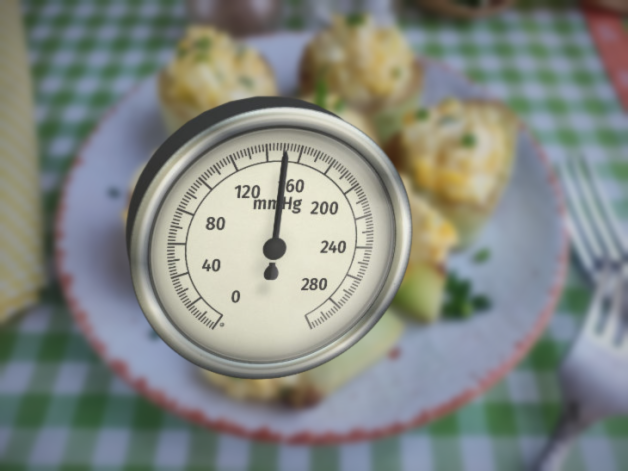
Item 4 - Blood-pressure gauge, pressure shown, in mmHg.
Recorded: 150 mmHg
